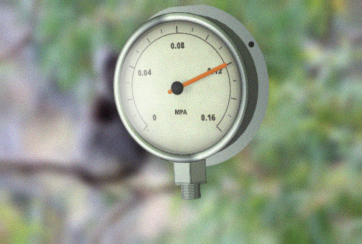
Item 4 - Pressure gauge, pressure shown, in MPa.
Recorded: 0.12 MPa
